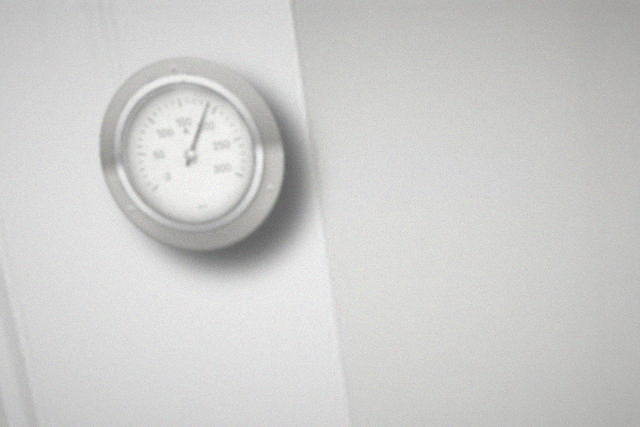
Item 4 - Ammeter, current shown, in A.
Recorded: 190 A
